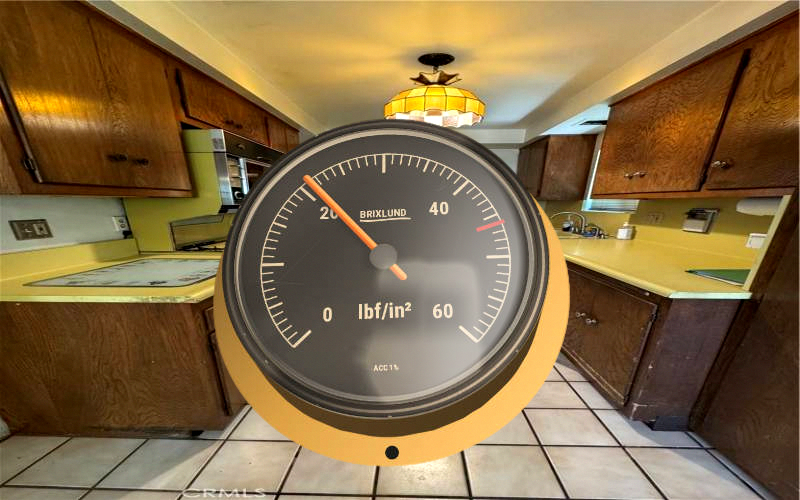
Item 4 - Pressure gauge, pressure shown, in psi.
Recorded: 21 psi
